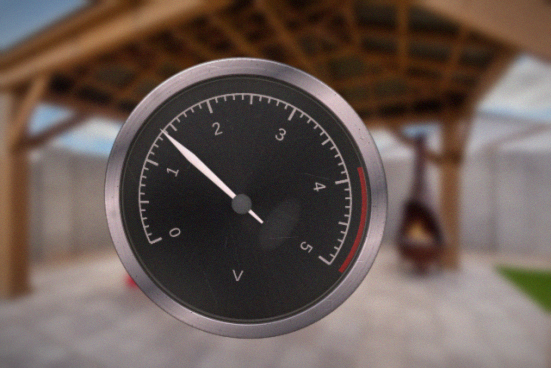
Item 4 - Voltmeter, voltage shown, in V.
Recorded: 1.4 V
